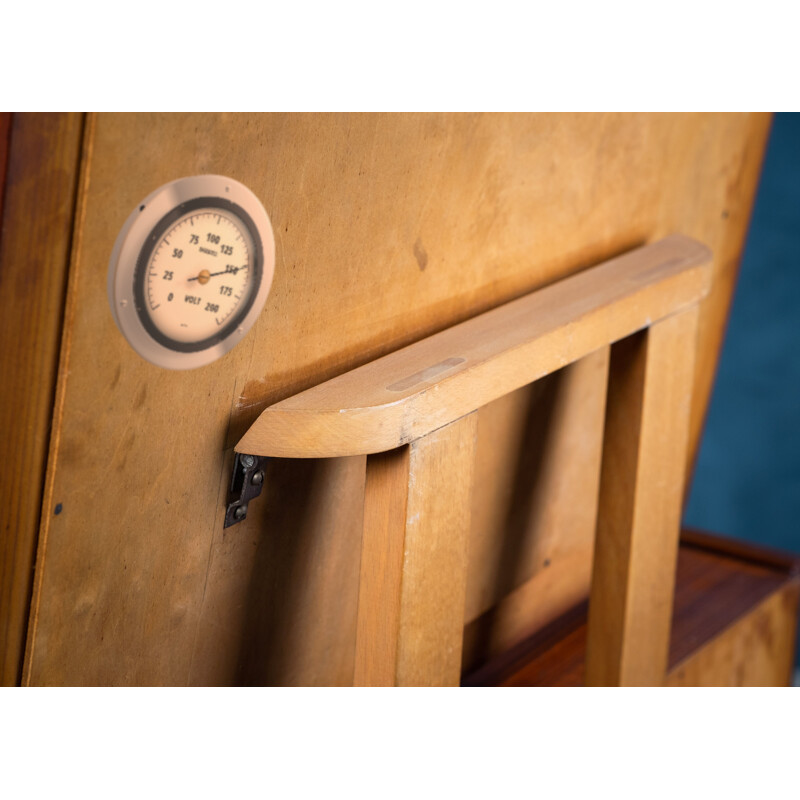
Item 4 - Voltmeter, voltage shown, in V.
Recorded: 150 V
